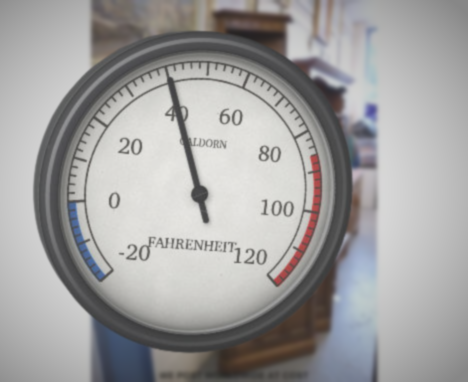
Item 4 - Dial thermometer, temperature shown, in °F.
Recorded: 40 °F
